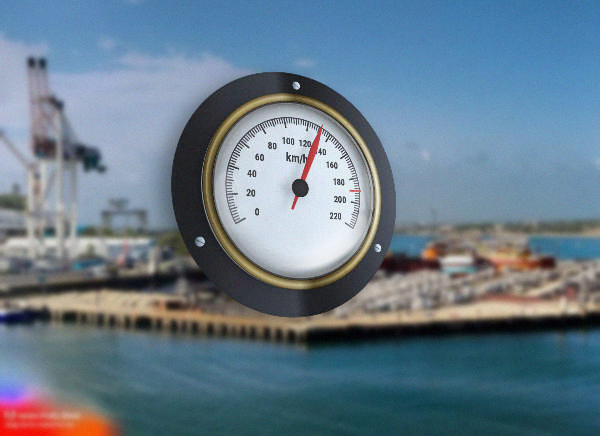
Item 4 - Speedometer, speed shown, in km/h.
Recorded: 130 km/h
